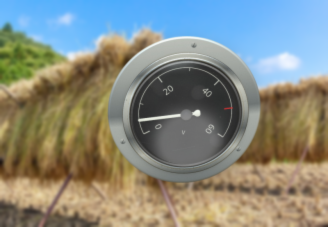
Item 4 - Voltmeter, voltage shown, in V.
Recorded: 5 V
